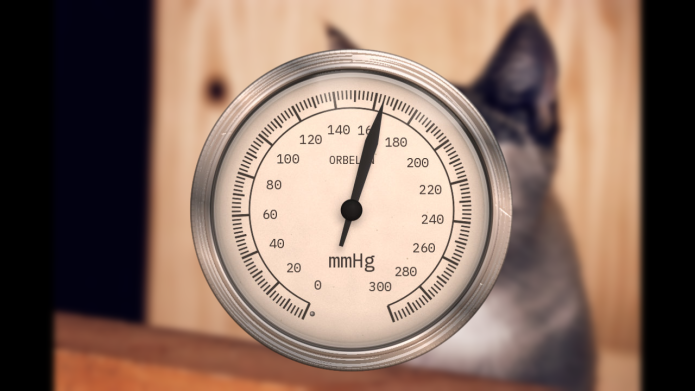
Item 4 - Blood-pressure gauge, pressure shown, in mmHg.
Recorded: 164 mmHg
